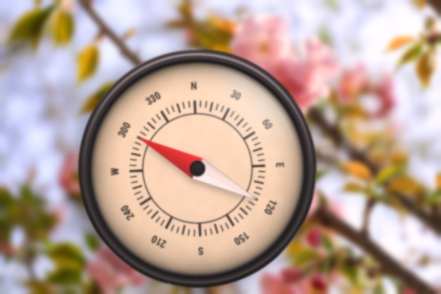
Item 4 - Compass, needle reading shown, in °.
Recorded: 300 °
